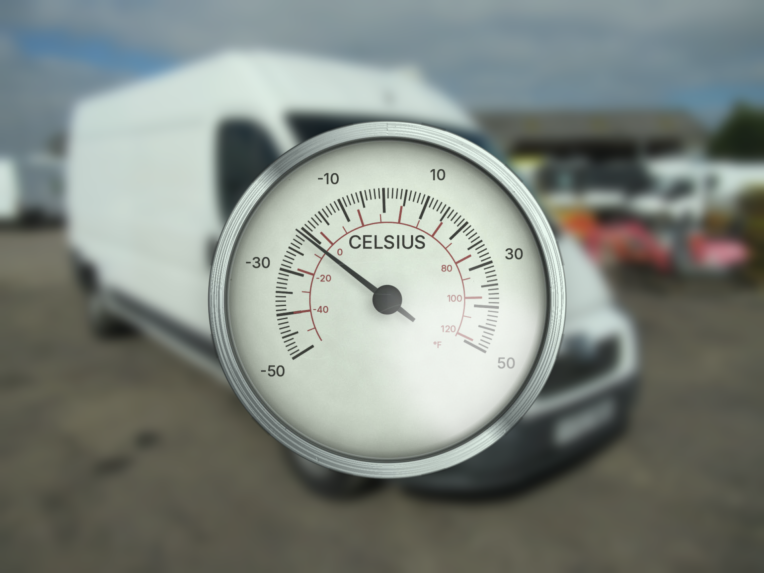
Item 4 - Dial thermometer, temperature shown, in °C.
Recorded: -21 °C
